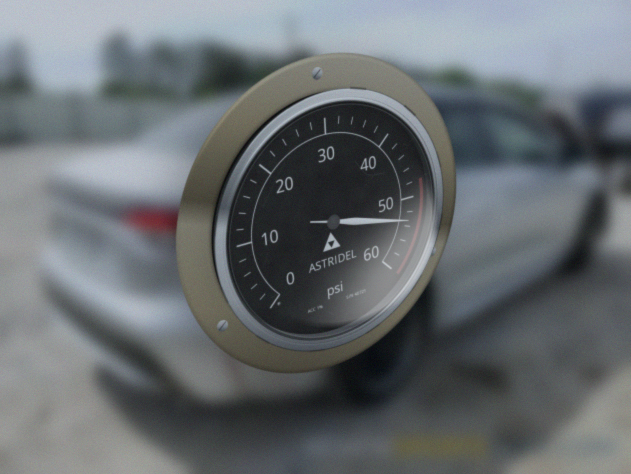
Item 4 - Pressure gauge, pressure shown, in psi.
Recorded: 53 psi
